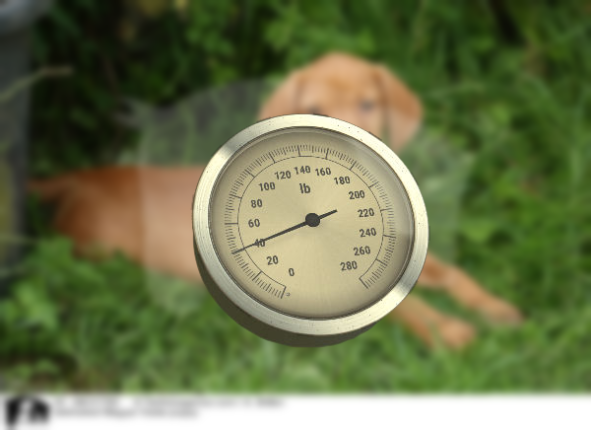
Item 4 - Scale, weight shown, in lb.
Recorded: 40 lb
